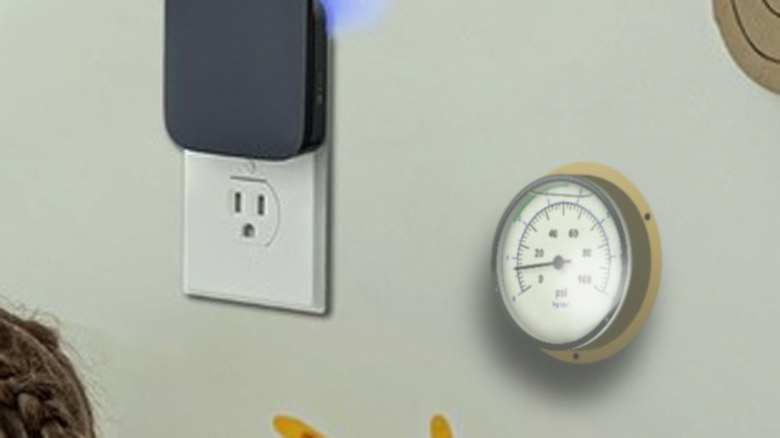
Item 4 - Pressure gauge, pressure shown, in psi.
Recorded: 10 psi
